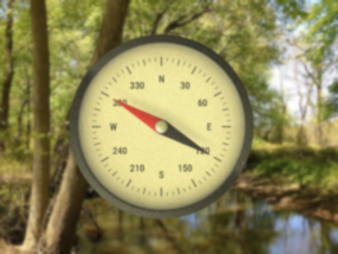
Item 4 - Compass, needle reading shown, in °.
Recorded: 300 °
